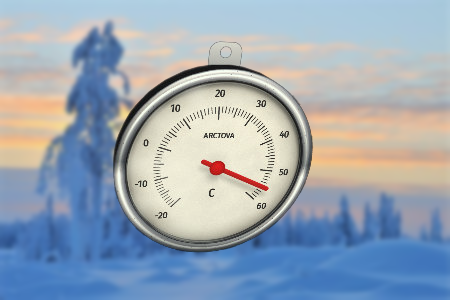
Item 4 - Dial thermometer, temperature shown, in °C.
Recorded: 55 °C
